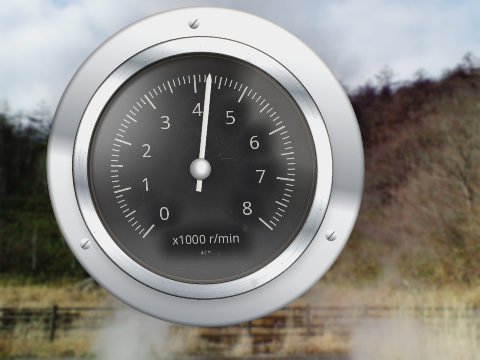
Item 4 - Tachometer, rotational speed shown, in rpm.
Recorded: 4300 rpm
